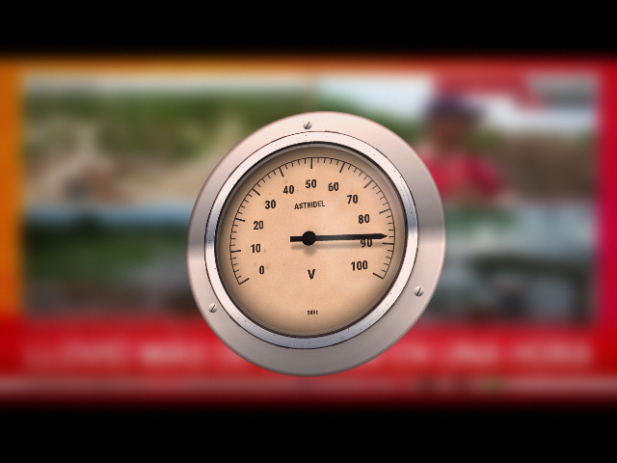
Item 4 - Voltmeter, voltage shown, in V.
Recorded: 88 V
